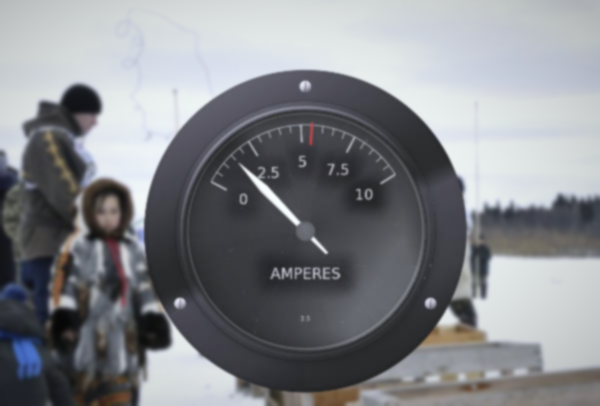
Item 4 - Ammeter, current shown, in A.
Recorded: 1.5 A
